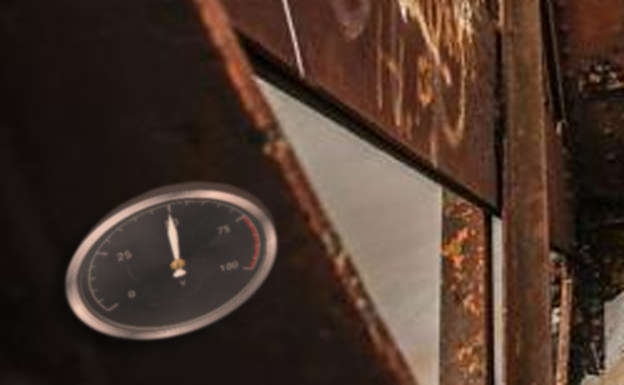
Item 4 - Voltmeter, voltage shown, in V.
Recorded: 50 V
